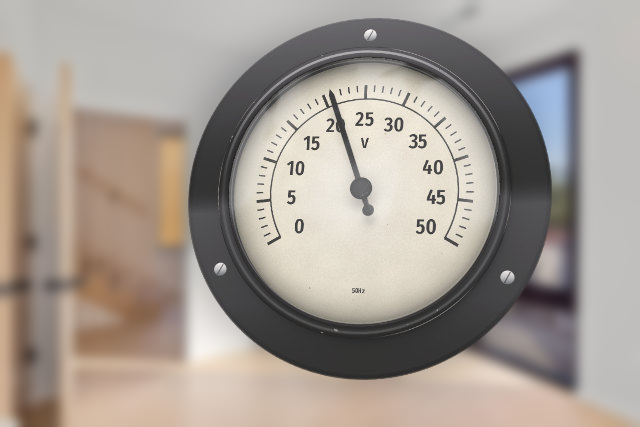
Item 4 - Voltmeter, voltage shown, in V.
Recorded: 21 V
